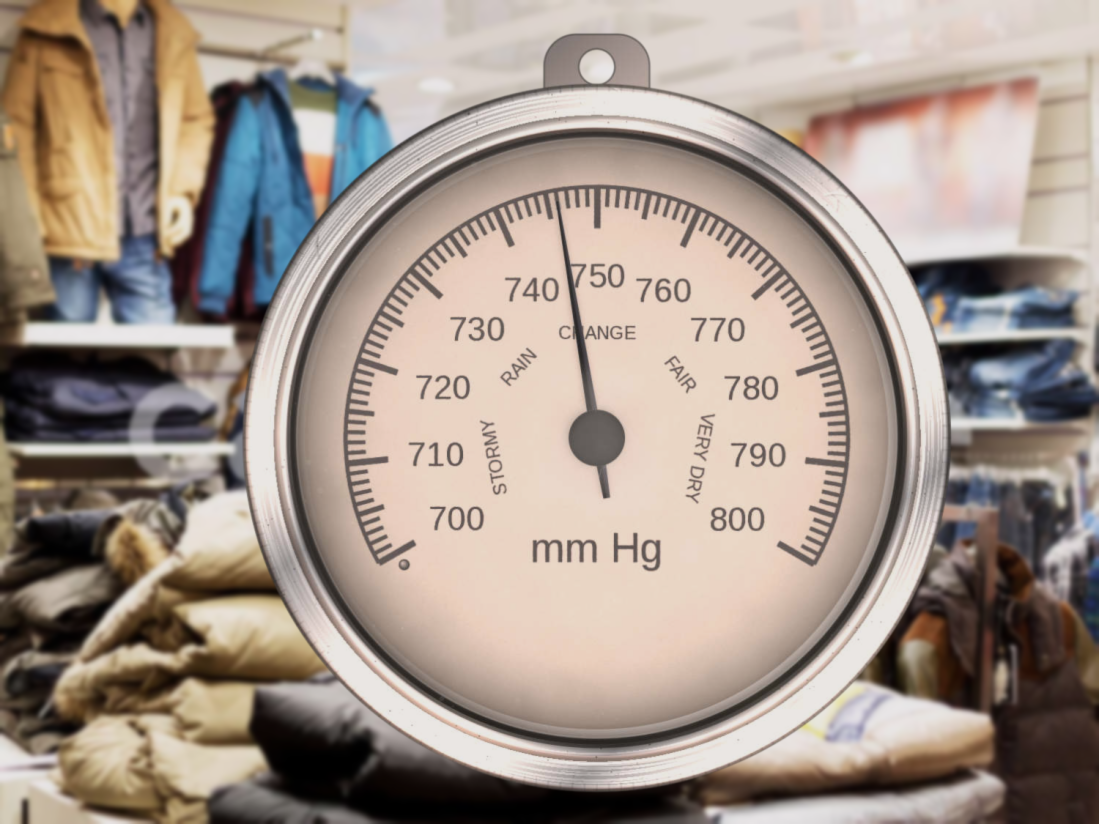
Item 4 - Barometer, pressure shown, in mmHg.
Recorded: 746 mmHg
